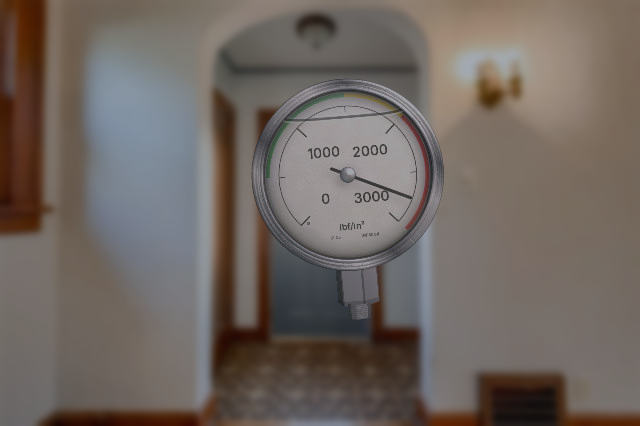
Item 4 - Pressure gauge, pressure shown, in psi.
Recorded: 2750 psi
